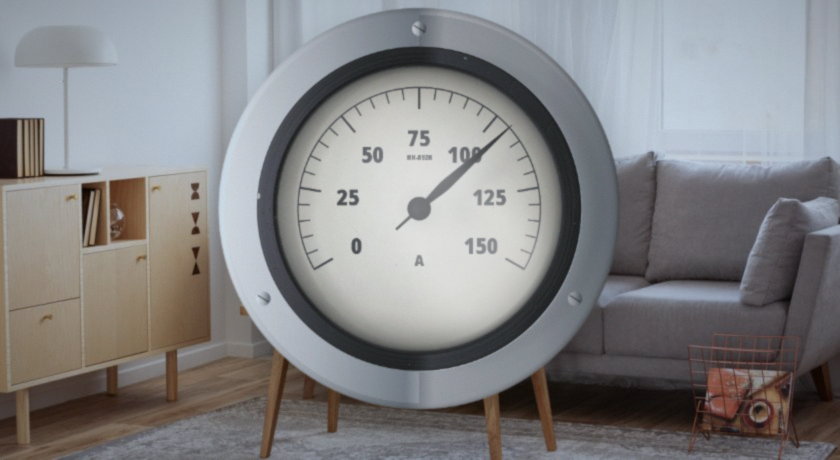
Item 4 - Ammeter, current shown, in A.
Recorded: 105 A
